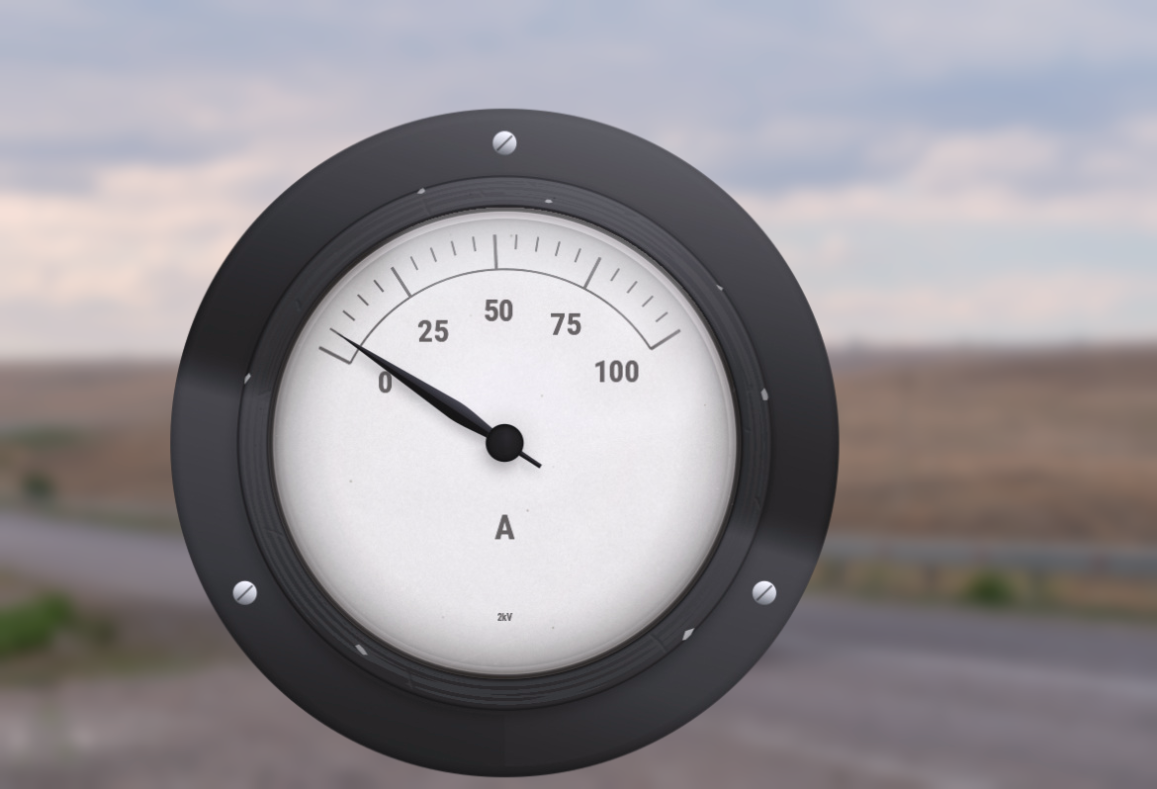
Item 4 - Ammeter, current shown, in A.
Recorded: 5 A
